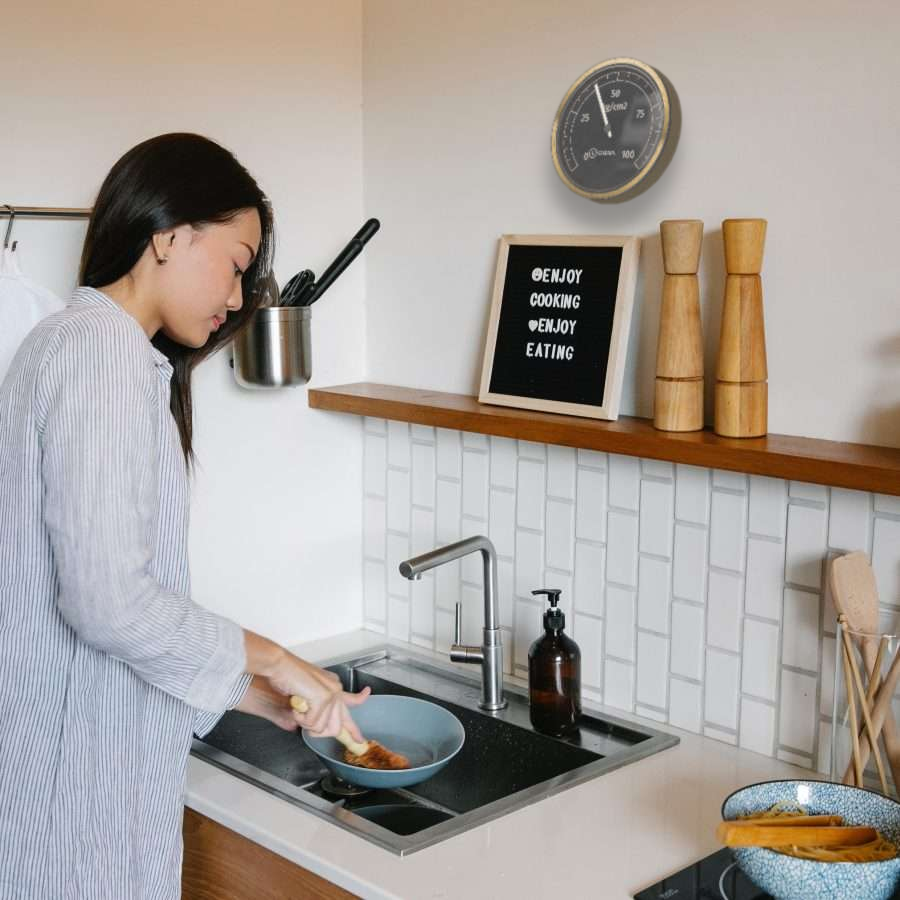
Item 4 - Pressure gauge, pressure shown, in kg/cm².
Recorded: 40 kg/cm²
